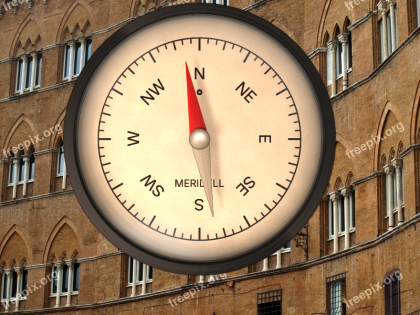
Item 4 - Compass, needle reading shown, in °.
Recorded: 350 °
